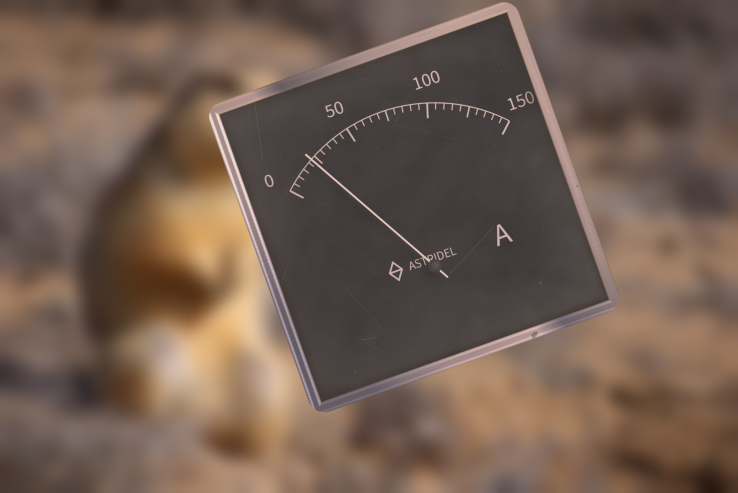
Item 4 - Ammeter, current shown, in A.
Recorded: 22.5 A
